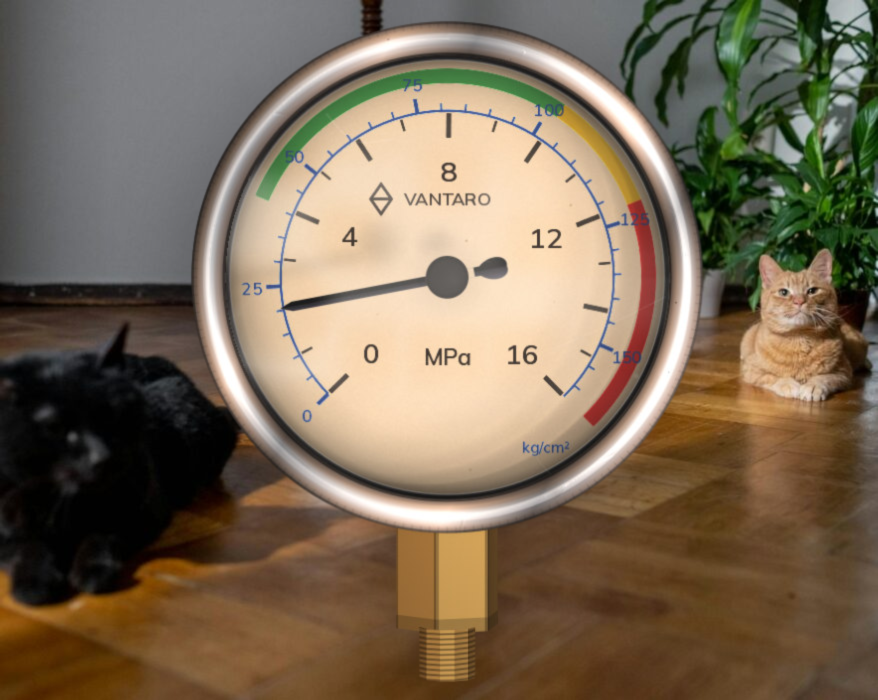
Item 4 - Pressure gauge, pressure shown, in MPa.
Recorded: 2 MPa
